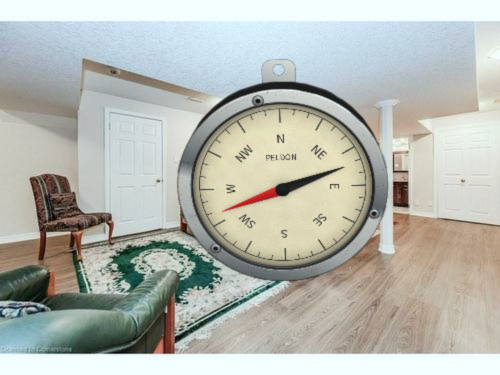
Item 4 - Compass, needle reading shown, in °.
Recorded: 250 °
